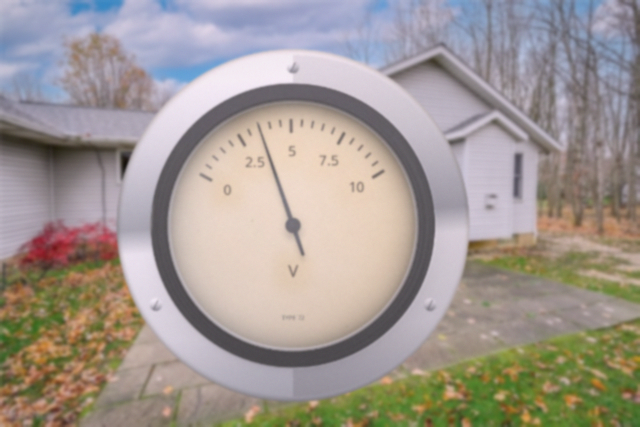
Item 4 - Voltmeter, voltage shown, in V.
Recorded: 3.5 V
